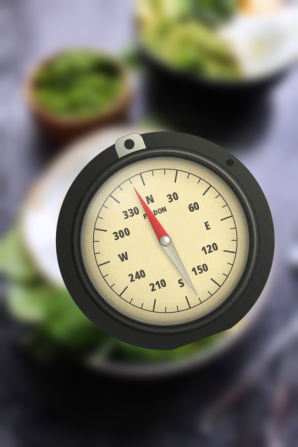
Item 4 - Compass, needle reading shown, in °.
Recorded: 350 °
